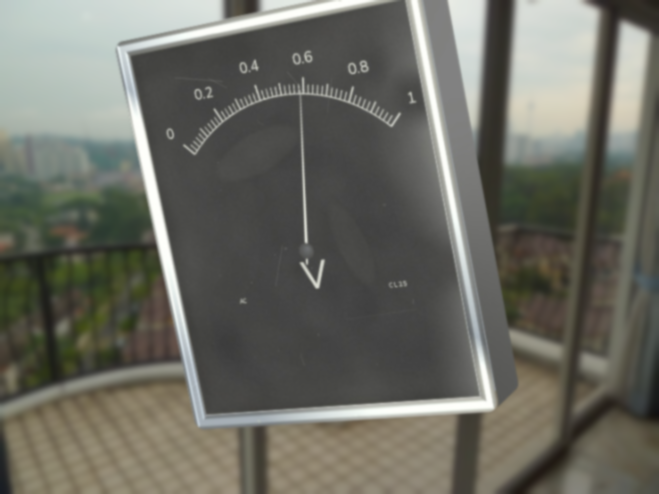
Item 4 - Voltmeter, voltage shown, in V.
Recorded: 0.6 V
